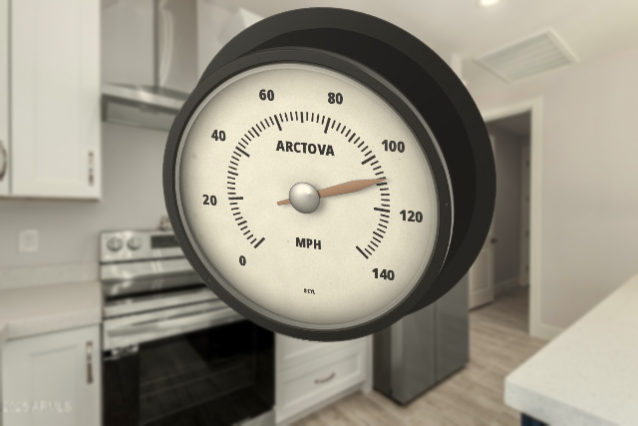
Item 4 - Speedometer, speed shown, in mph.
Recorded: 108 mph
